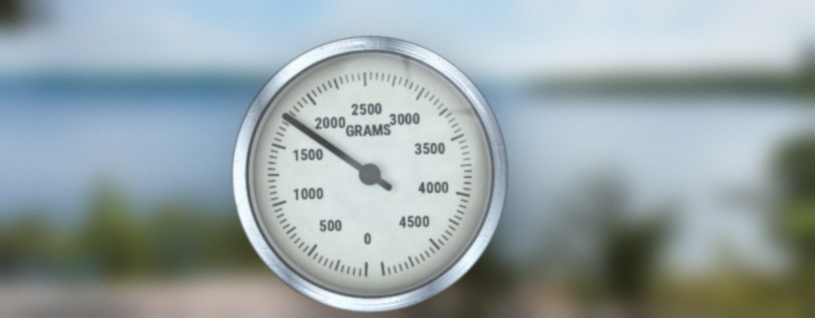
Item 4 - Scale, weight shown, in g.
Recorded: 1750 g
